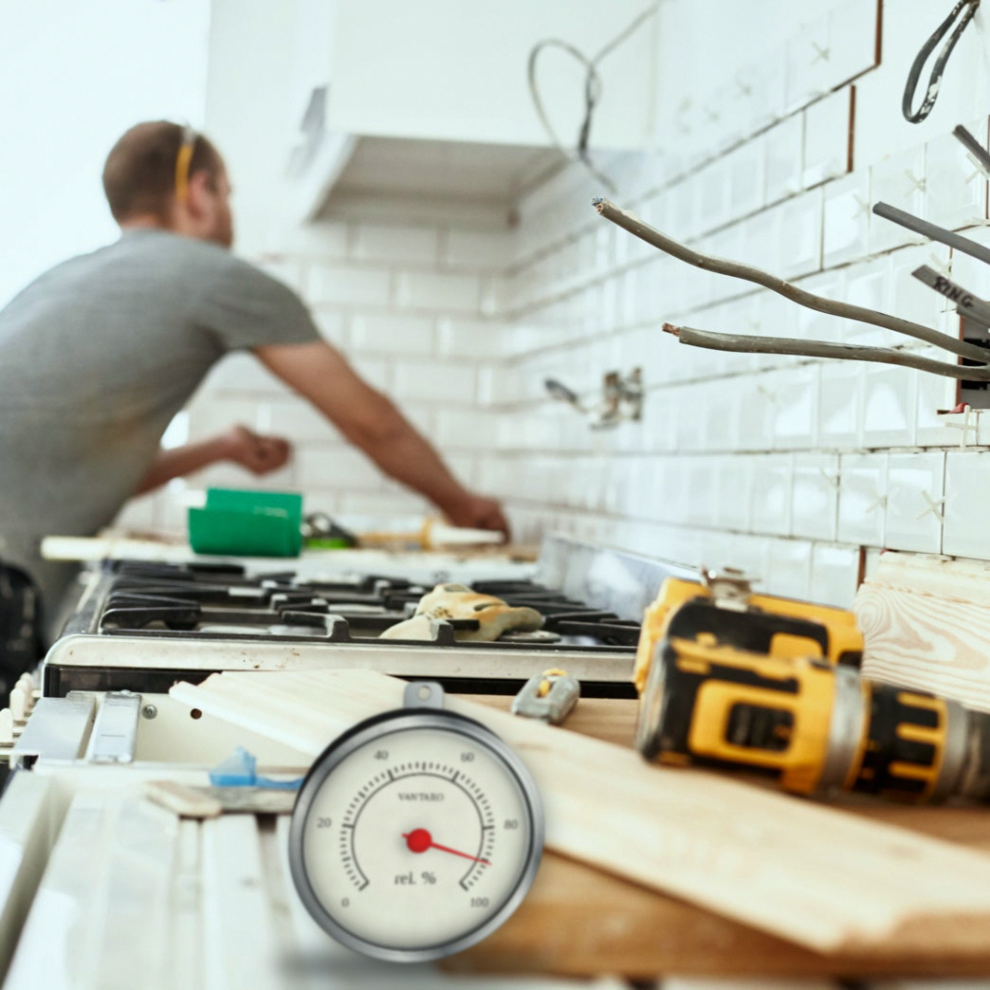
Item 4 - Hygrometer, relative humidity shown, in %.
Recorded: 90 %
